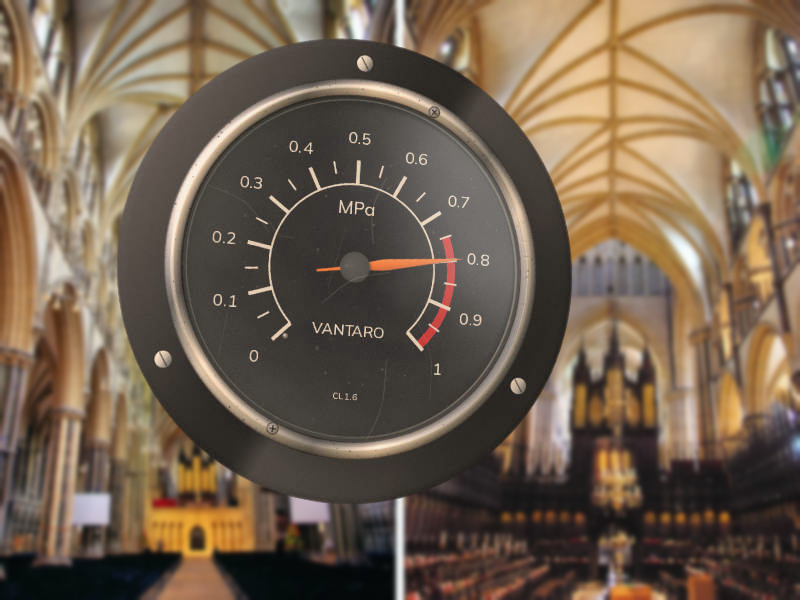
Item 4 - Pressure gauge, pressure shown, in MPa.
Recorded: 0.8 MPa
